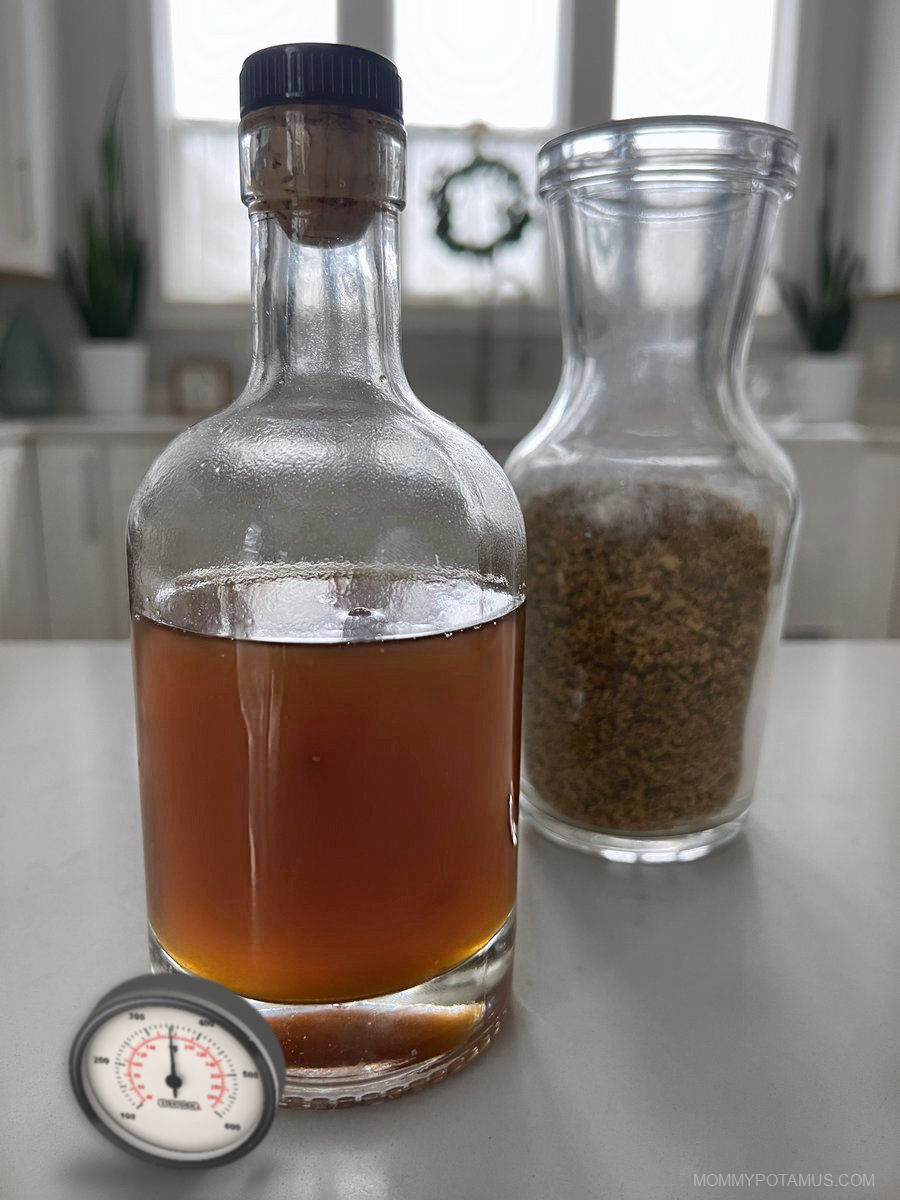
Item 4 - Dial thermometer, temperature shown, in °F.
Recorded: 350 °F
